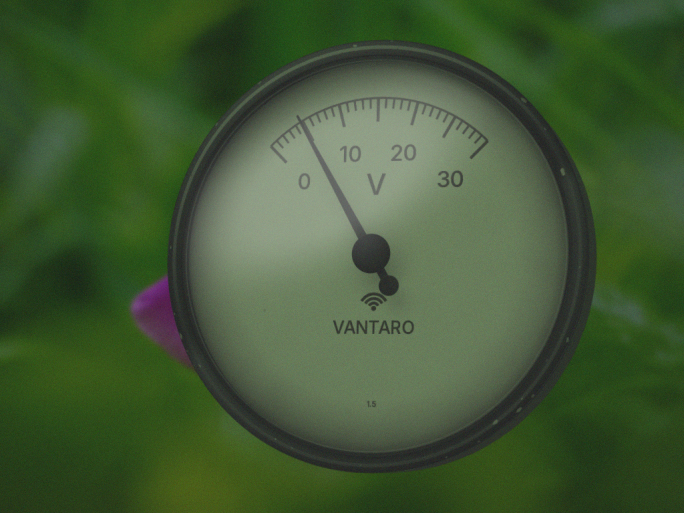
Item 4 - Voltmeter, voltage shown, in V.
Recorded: 5 V
